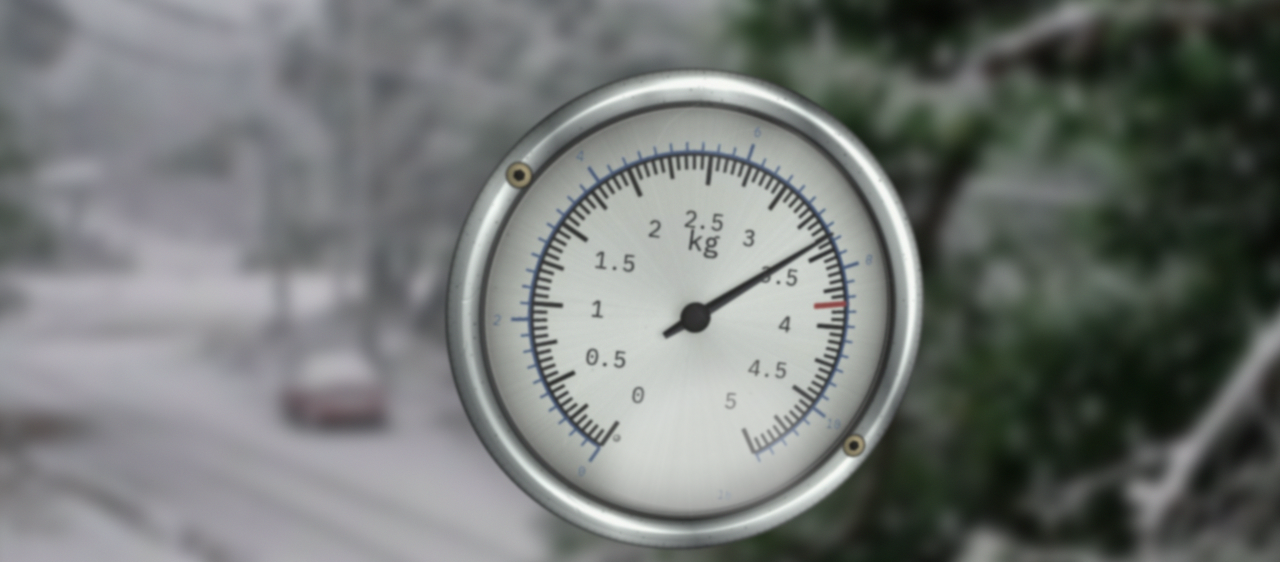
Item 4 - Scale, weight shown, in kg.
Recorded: 3.4 kg
